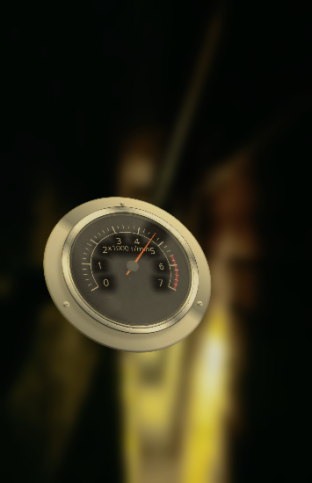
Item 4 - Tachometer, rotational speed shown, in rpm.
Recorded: 4600 rpm
